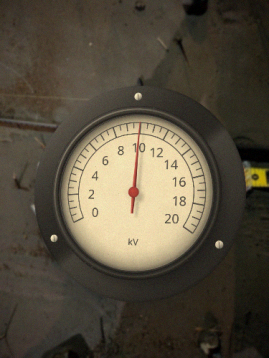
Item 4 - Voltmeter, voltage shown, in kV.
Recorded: 10 kV
